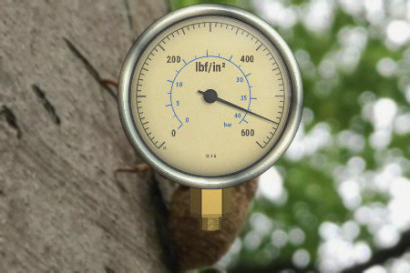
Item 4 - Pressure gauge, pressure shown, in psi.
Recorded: 550 psi
